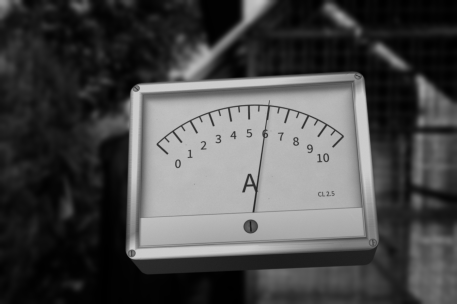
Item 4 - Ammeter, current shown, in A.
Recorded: 6 A
